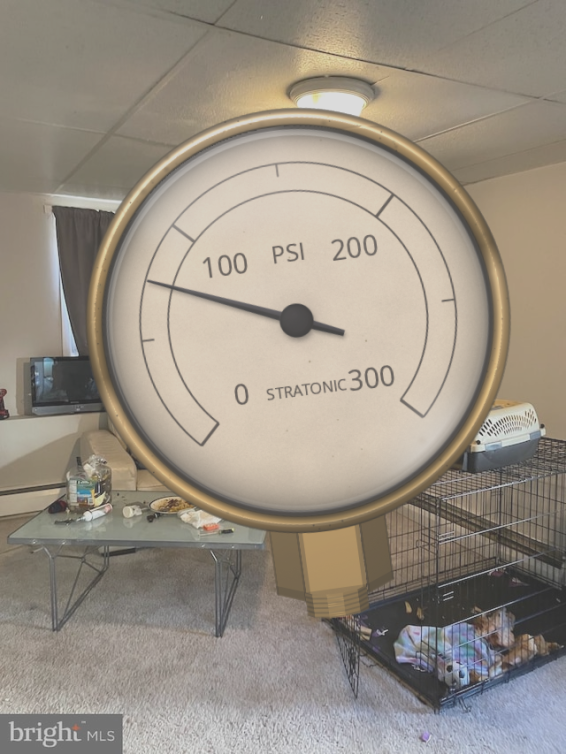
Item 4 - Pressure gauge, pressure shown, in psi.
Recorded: 75 psi
